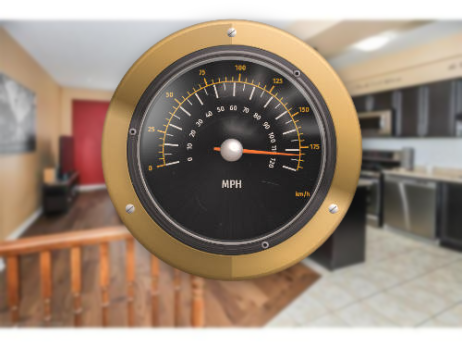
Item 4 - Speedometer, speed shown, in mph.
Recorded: 112.5 mph
